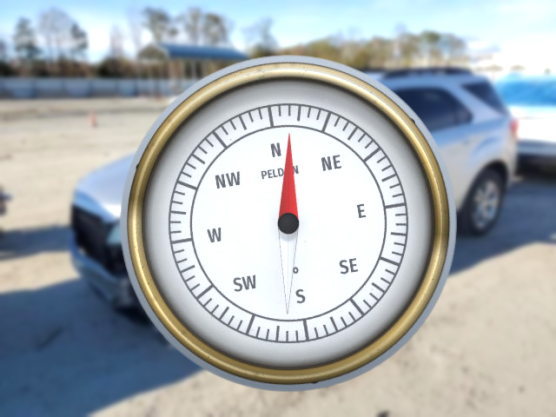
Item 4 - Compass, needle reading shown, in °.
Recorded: 10 °
